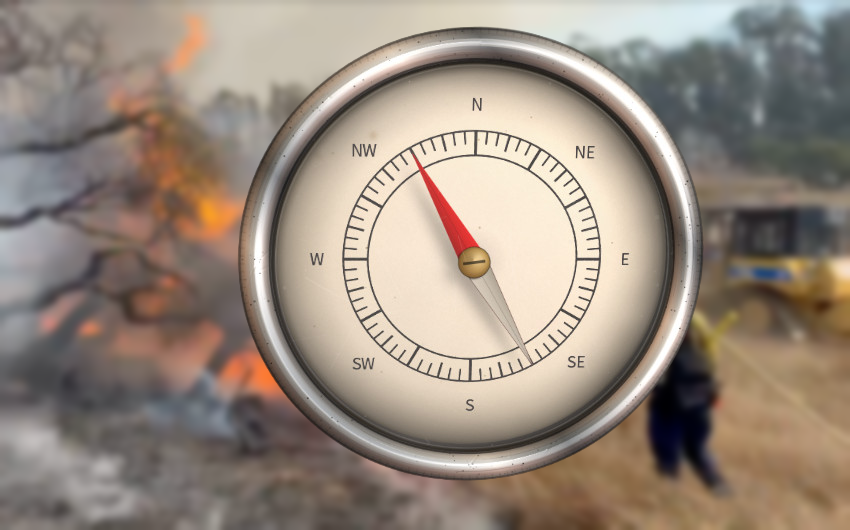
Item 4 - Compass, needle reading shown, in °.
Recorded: 330 °
